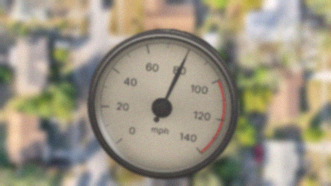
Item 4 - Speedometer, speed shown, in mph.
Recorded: 80 mph
